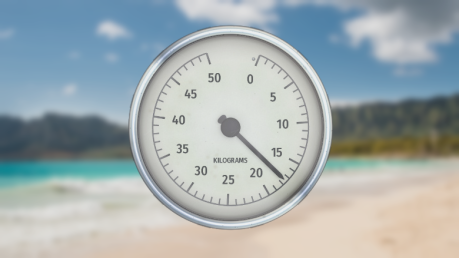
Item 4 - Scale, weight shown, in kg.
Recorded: 17.5 kg
